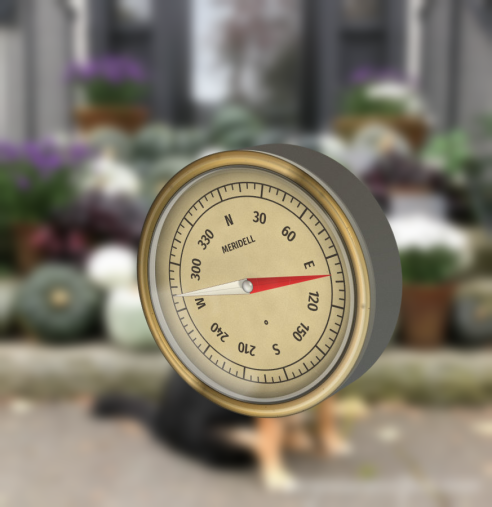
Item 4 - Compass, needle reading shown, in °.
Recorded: 100 °
